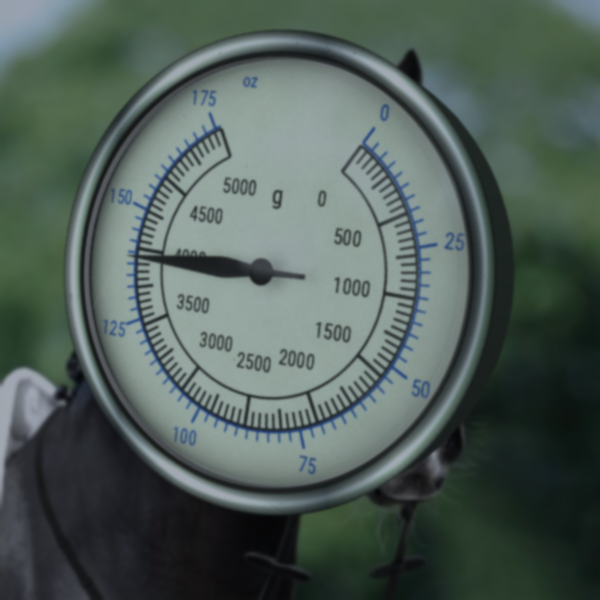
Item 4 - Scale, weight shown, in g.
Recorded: 3950 g
